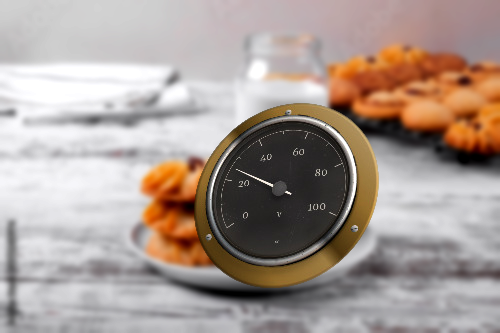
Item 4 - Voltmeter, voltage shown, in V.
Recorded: 25 V
